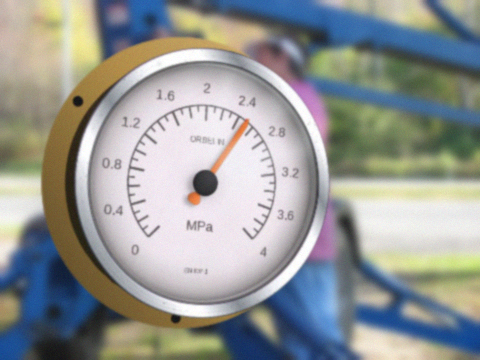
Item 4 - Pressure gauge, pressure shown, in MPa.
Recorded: 2.5 MPa
